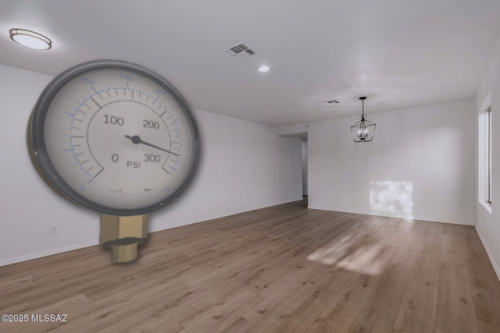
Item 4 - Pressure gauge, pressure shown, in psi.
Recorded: 270 psi
